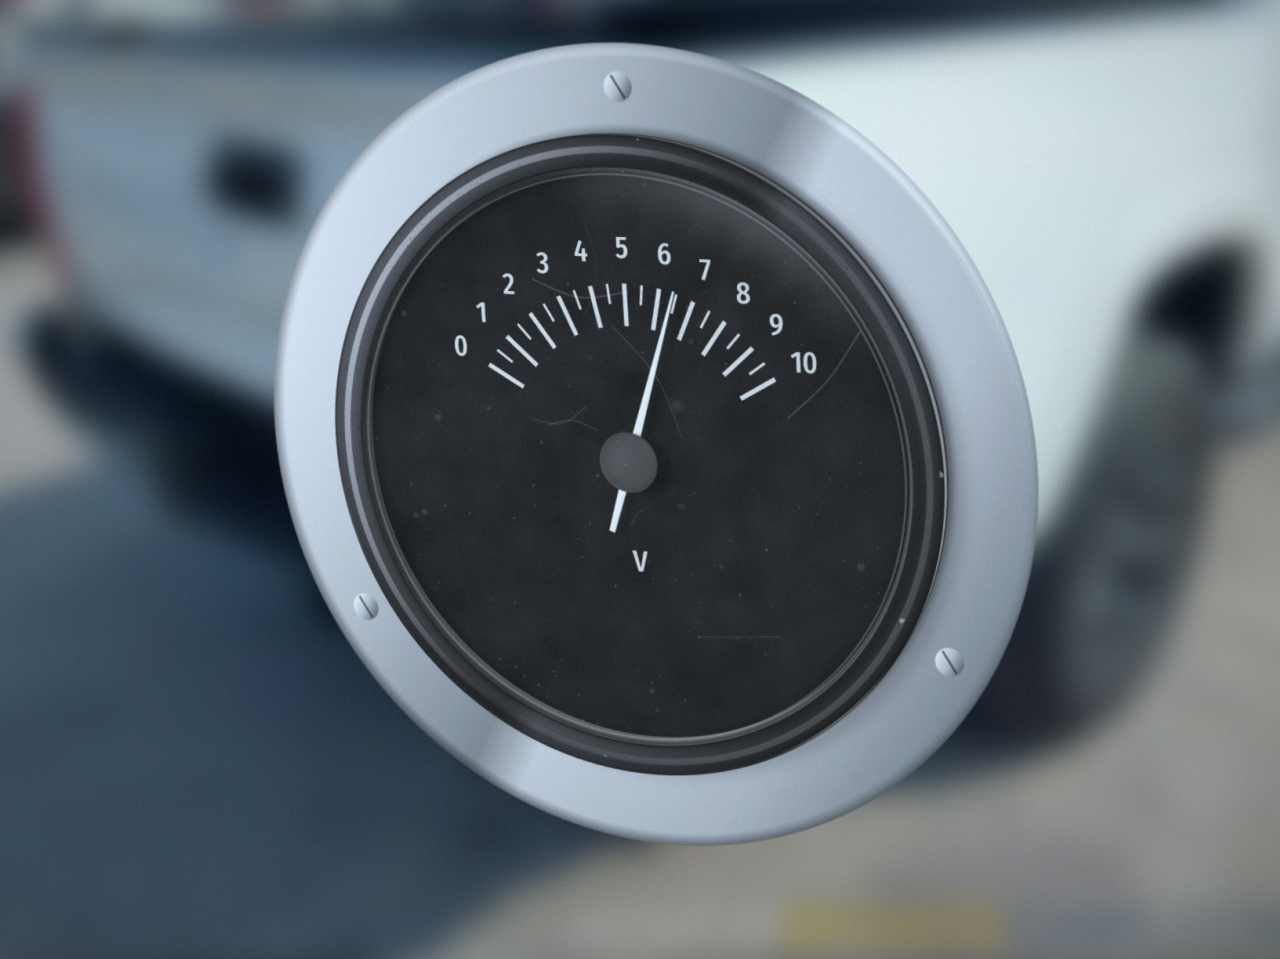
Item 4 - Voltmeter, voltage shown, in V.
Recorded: 6.5 V
